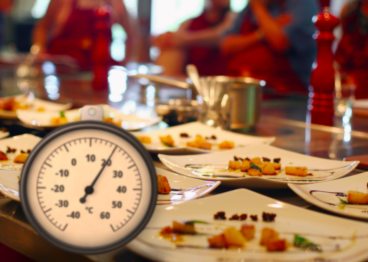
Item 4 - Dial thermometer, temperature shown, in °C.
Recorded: 20 °C
